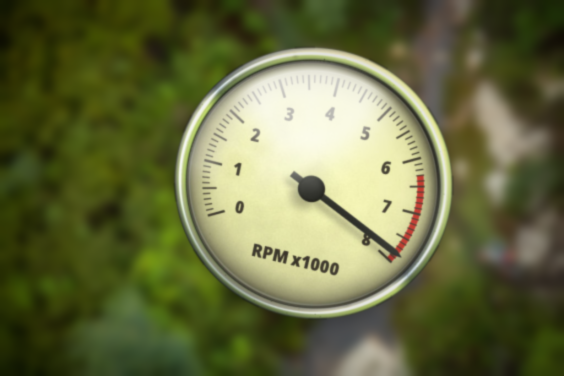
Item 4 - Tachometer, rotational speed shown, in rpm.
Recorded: 7800 rpm
